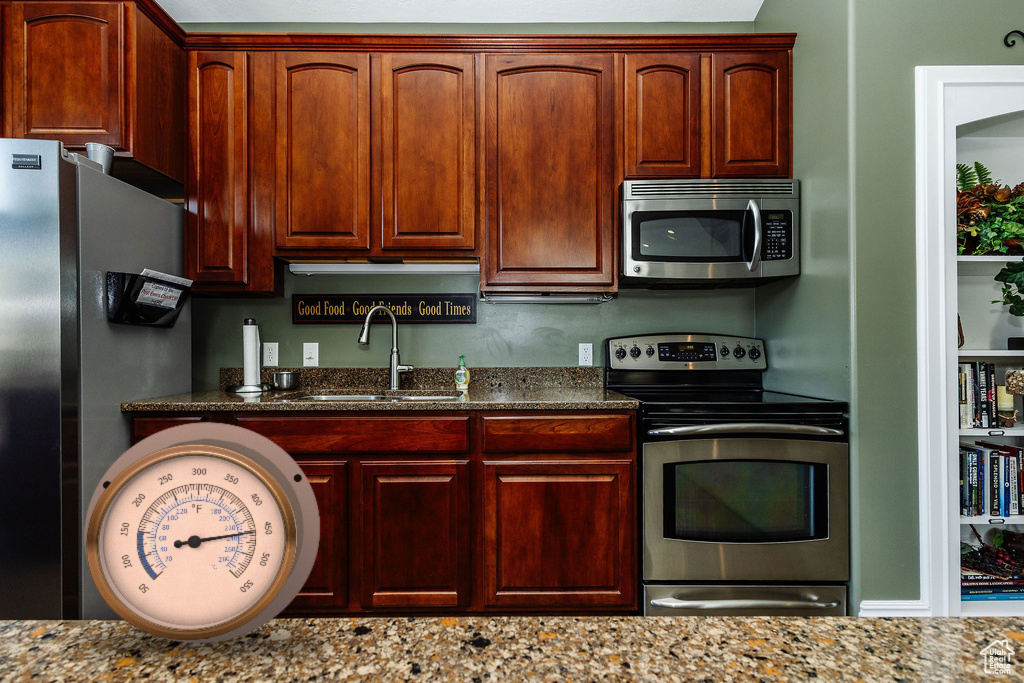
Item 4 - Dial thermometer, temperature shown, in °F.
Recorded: 450 °F
